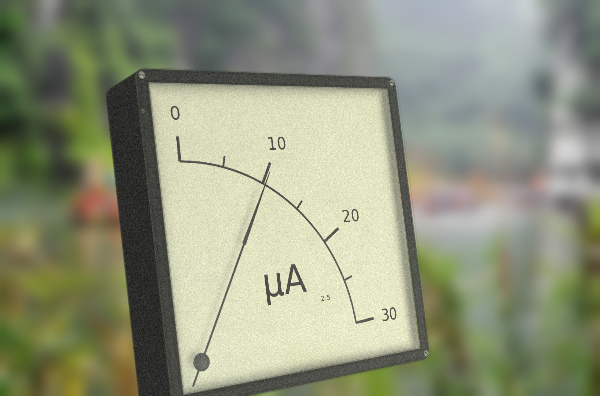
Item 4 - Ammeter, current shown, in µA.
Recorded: 10 µA
